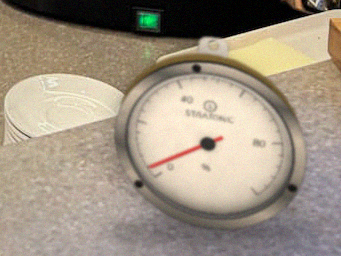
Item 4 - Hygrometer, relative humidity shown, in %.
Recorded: 4 %
